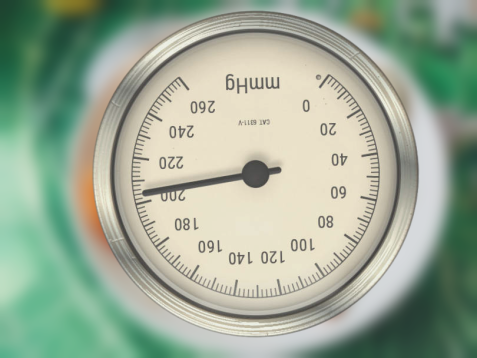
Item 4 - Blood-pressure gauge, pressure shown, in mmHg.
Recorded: 204 mmHg
